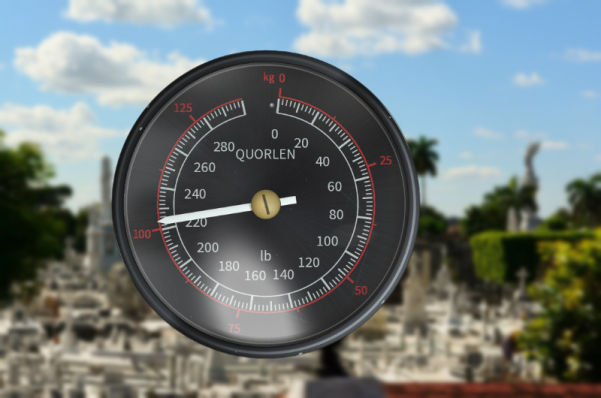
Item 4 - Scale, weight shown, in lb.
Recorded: 224 lb
